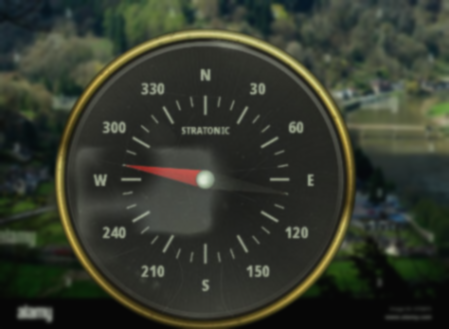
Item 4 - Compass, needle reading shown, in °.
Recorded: 280 °
